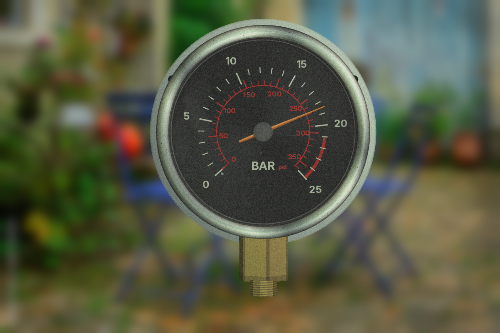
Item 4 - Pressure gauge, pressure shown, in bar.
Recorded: 18.5 bar
